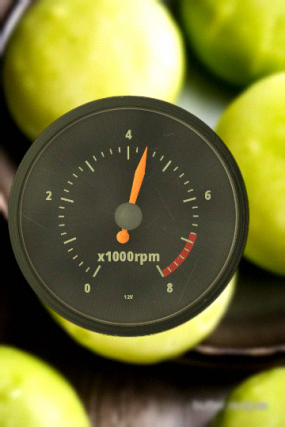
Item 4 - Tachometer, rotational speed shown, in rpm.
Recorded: 4400 rpm
